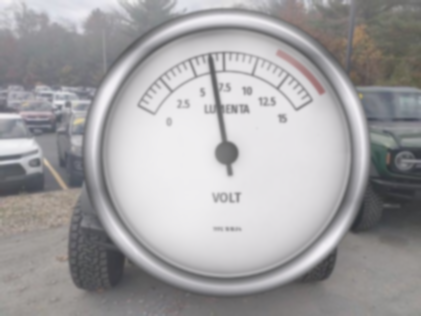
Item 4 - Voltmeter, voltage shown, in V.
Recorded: 6.5 V
